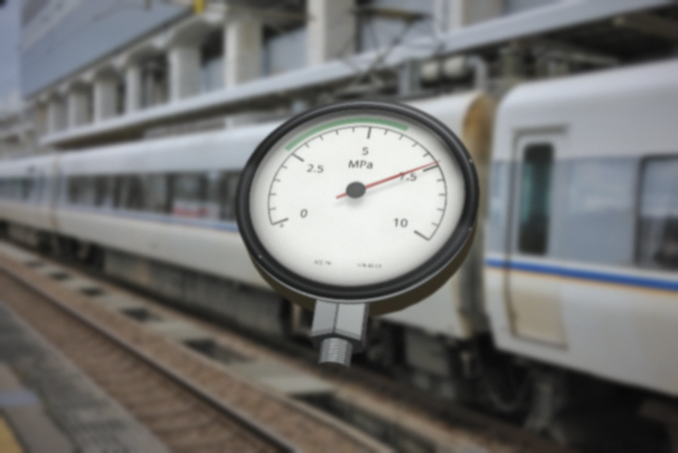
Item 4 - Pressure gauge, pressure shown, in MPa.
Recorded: 7.5 MPa
